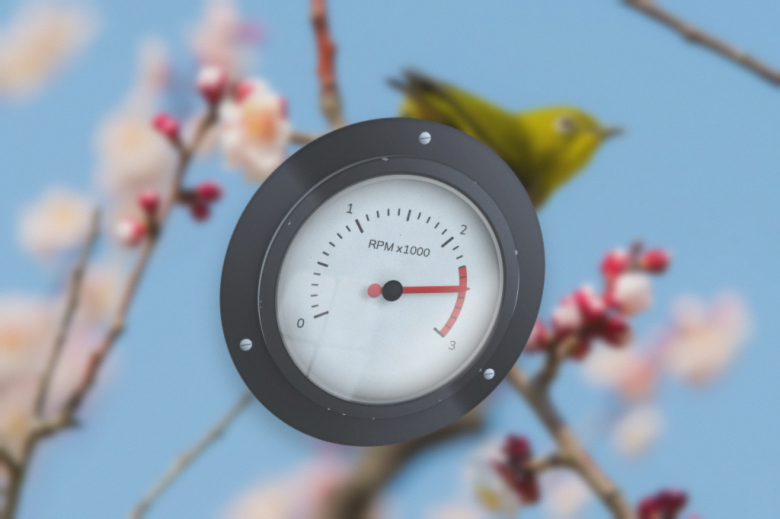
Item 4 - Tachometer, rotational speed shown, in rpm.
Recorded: 2500 rpm
